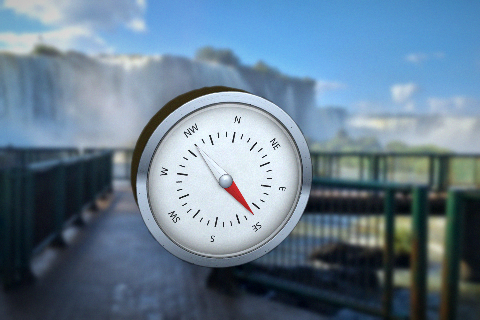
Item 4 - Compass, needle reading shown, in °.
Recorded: 130 °
